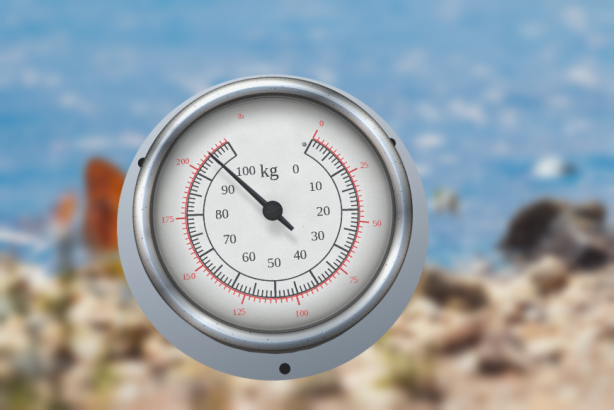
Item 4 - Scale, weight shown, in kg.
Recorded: 95 kg
